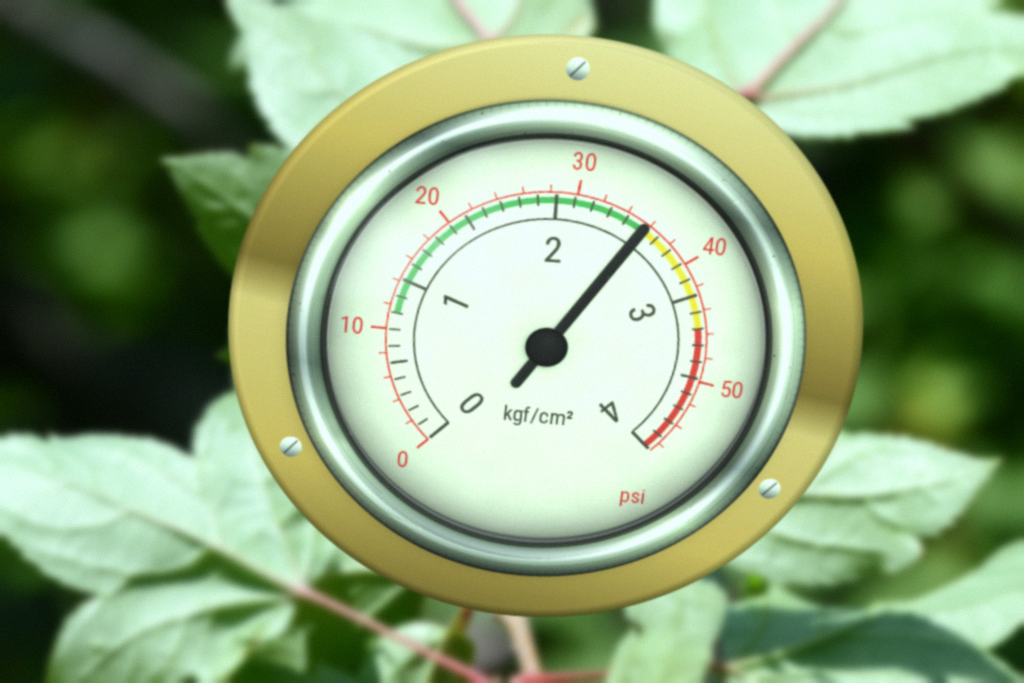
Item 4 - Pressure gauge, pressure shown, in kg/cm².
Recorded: 2.5 kg/cm²
